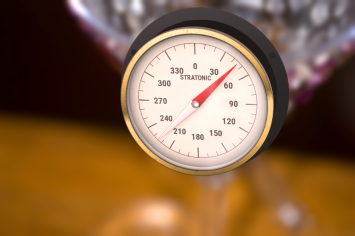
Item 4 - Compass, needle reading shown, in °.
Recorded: 45 °
